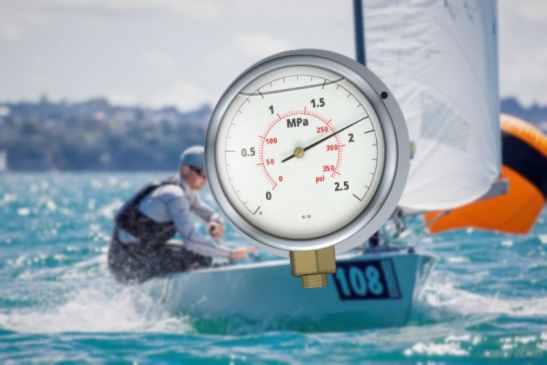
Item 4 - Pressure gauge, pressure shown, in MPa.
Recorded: 1.9 MPa
